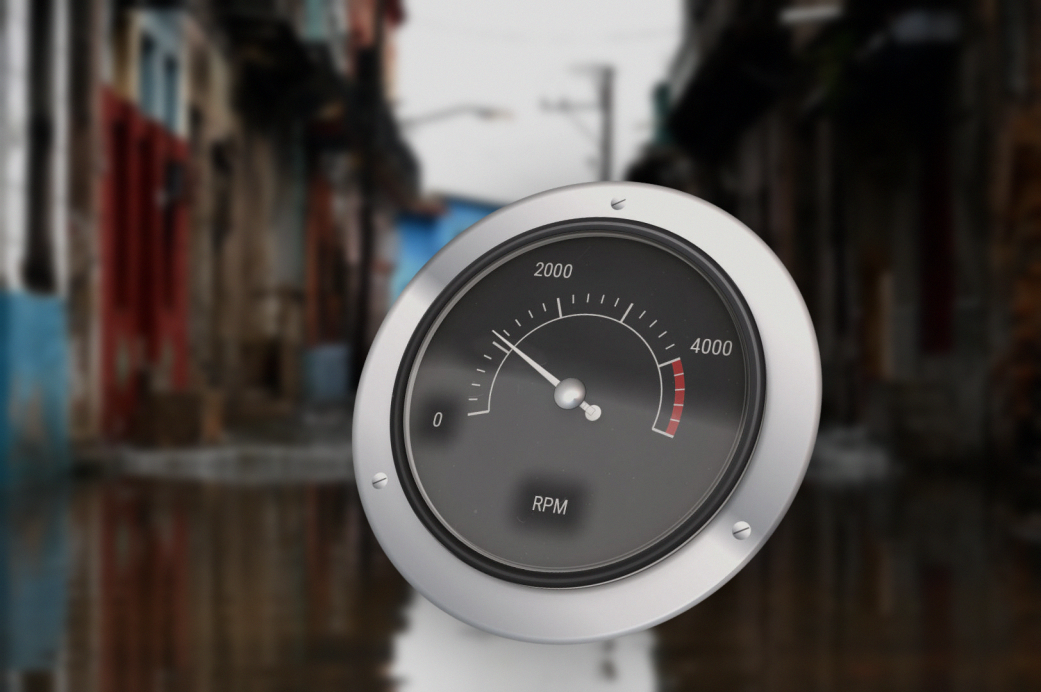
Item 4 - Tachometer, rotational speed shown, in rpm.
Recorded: 1100 rpm
